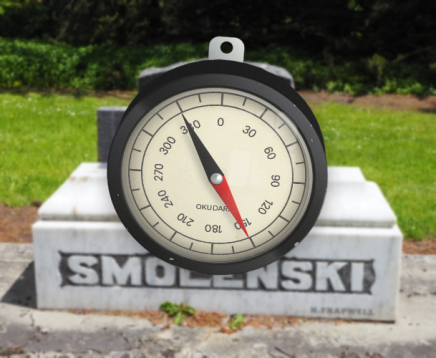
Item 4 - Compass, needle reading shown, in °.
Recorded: 150 °
